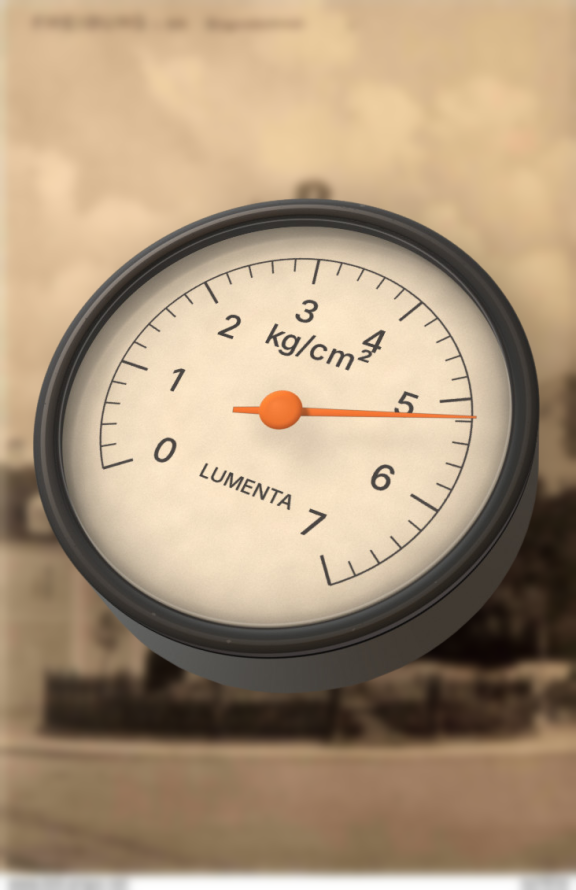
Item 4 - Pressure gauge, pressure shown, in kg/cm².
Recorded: 5.2 kg/cm²
